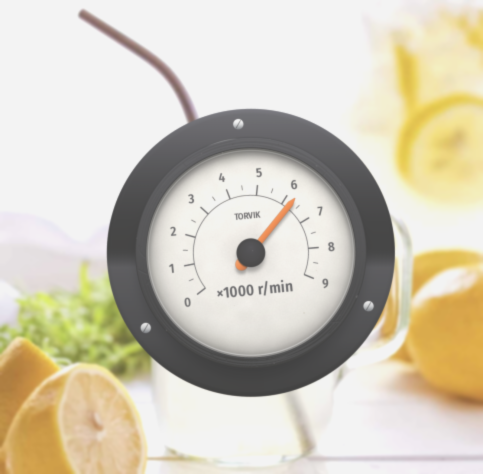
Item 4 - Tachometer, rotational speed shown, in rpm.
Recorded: 6250 rpm
